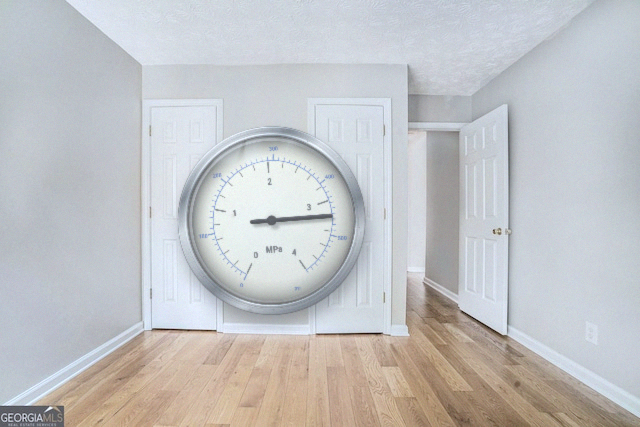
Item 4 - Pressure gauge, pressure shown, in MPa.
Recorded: 3.2 MPa
